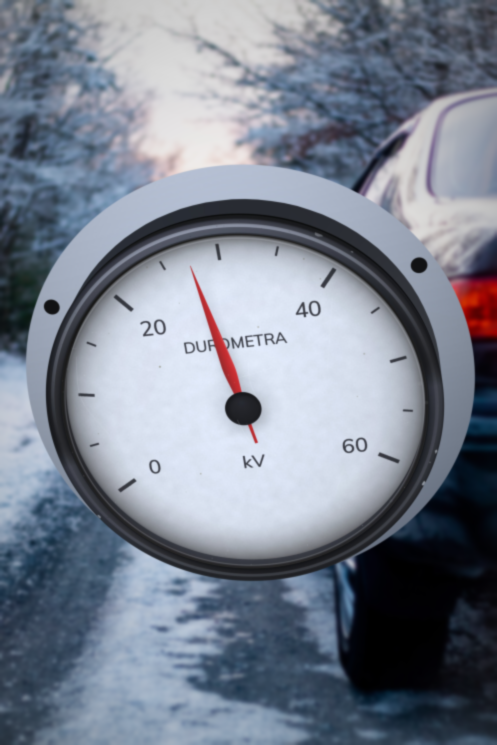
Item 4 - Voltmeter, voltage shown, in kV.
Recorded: 27.5 kV
